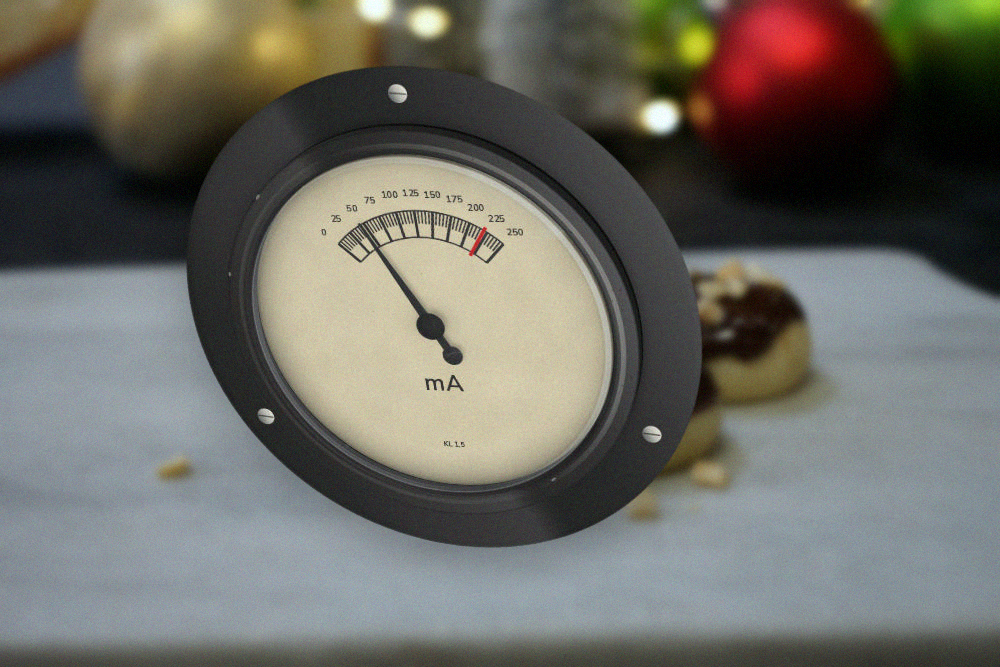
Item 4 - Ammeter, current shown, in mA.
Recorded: 50 mA
